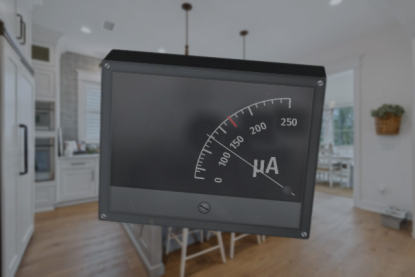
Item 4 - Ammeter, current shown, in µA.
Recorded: 130 µA
